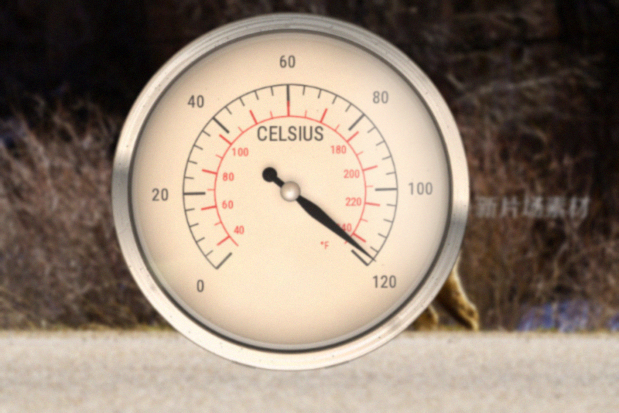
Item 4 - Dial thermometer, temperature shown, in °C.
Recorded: 118 °C
